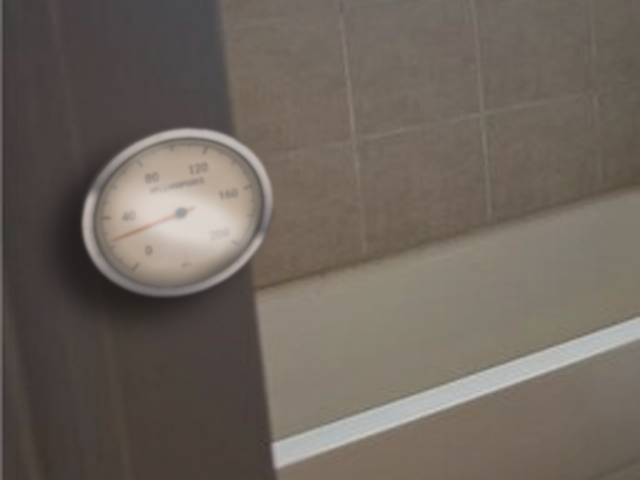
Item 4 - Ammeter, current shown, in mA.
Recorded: 25 mA
